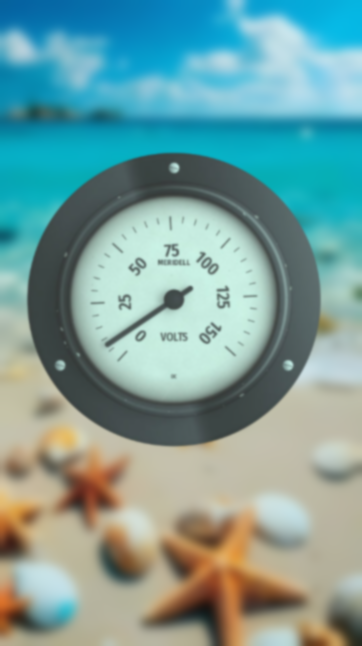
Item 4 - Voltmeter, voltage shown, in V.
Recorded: 7.5 V
